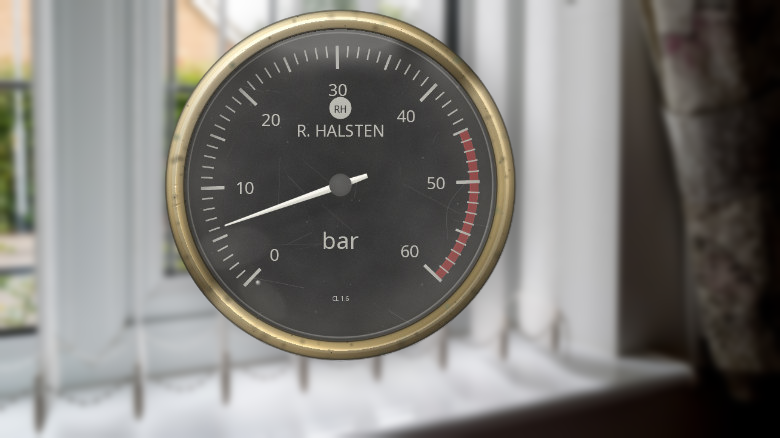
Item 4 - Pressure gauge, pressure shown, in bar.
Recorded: 6 bar
